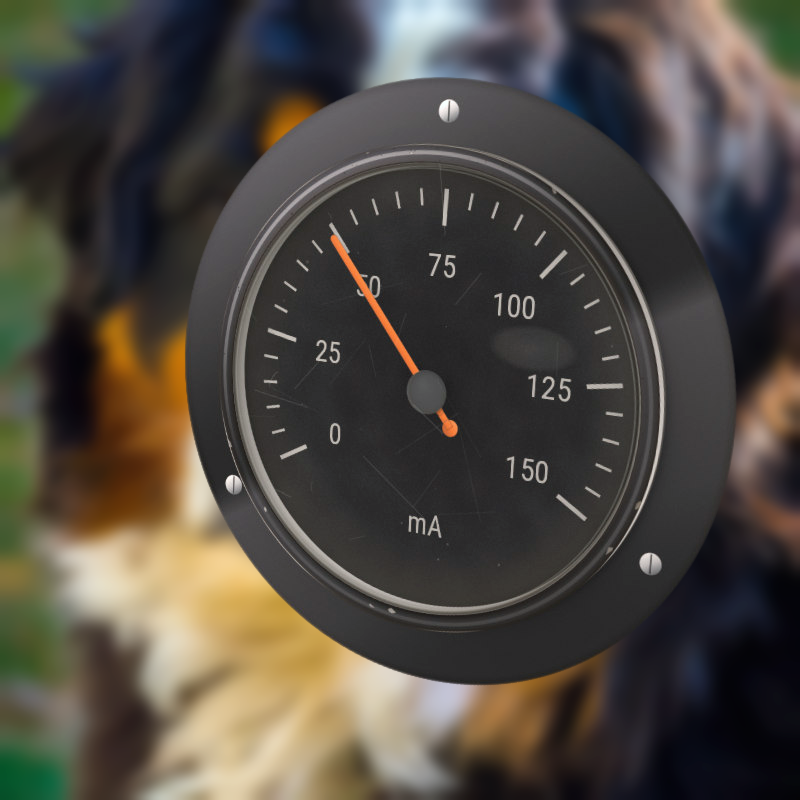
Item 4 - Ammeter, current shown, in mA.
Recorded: 50 mA
